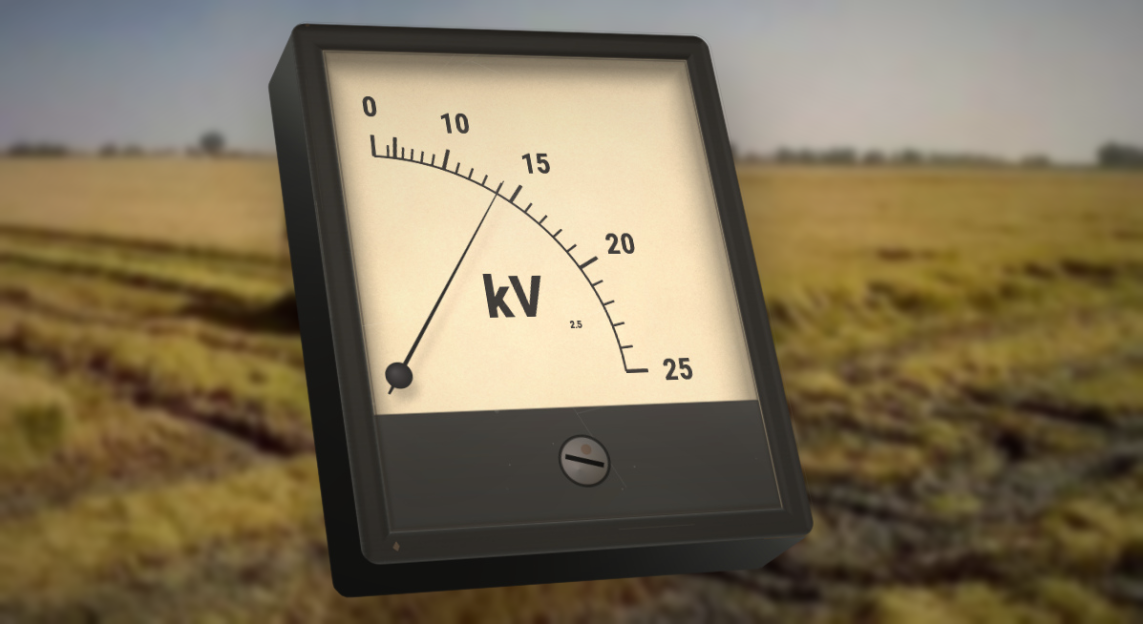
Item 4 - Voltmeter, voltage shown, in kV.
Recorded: 14 kV
